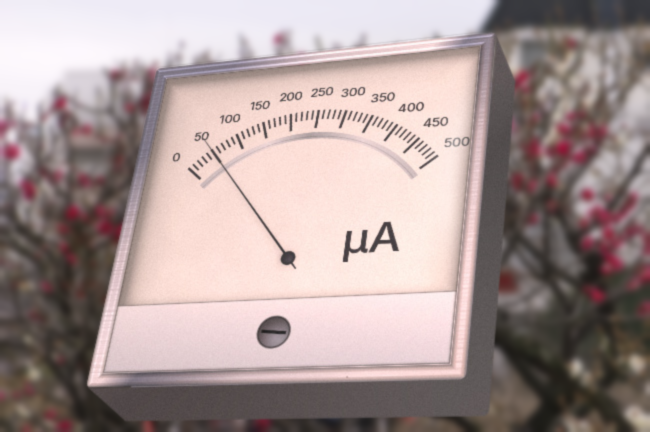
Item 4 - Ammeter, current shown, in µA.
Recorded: 50 µA
